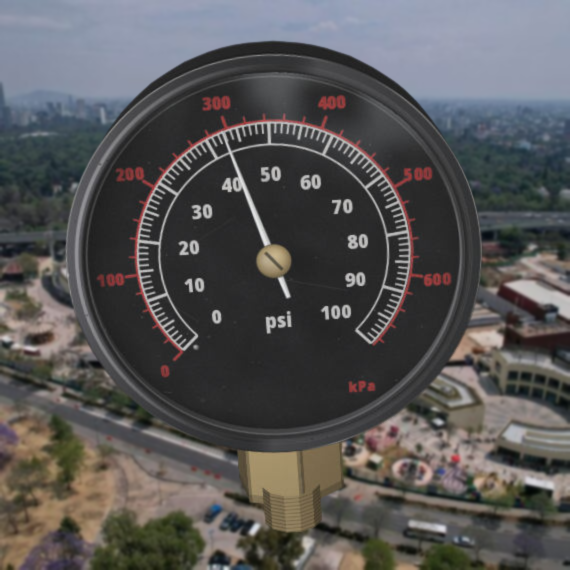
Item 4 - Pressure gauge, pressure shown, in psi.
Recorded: 43 psi
